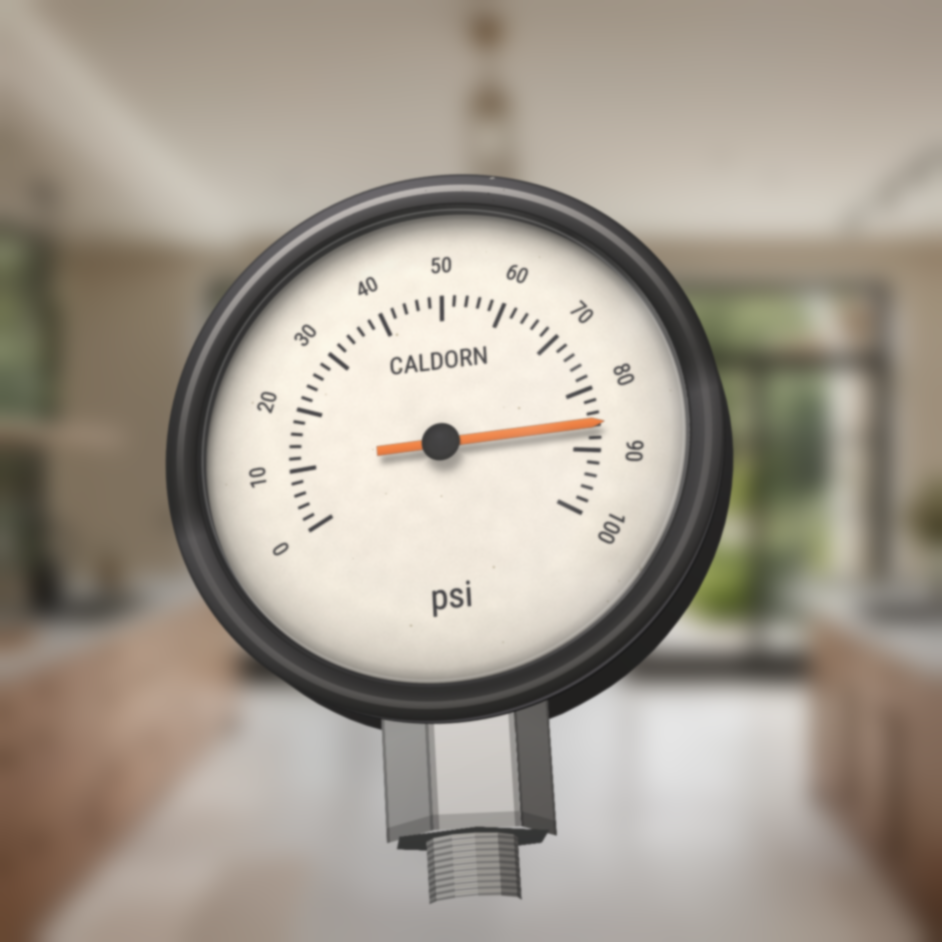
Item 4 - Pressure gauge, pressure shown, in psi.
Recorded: 86 psi
